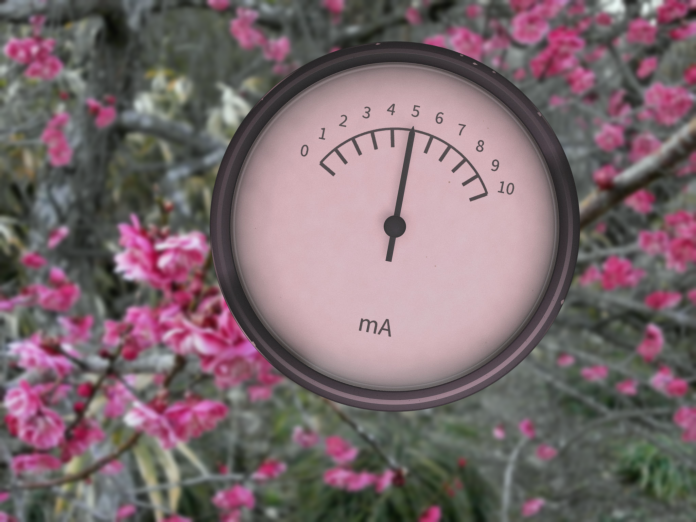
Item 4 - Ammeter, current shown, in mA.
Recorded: 5 mA
